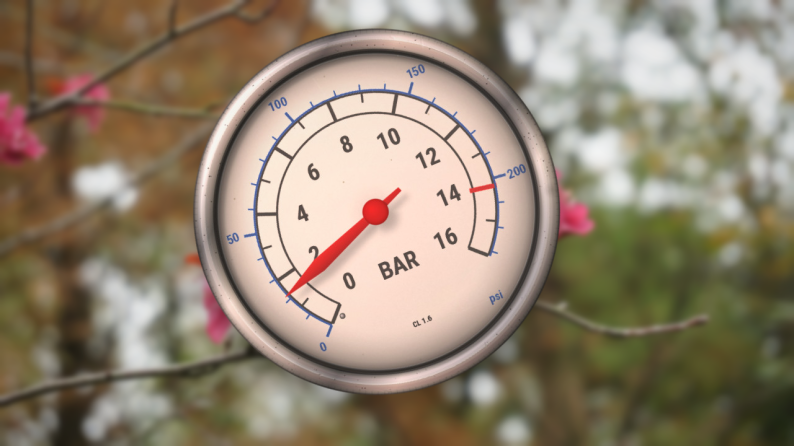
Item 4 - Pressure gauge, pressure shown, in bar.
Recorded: 1.5 bar
